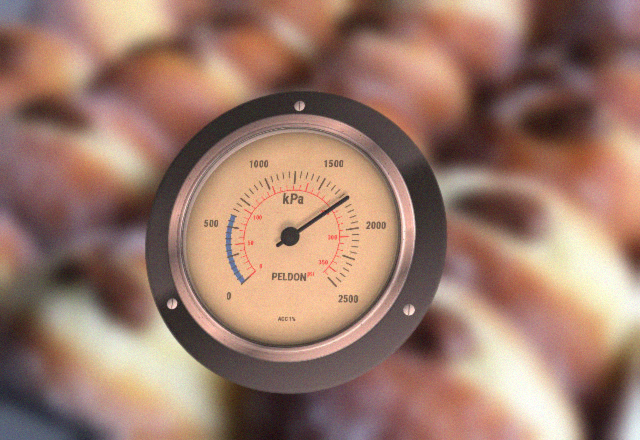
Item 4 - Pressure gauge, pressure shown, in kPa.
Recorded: 1750 kPa
